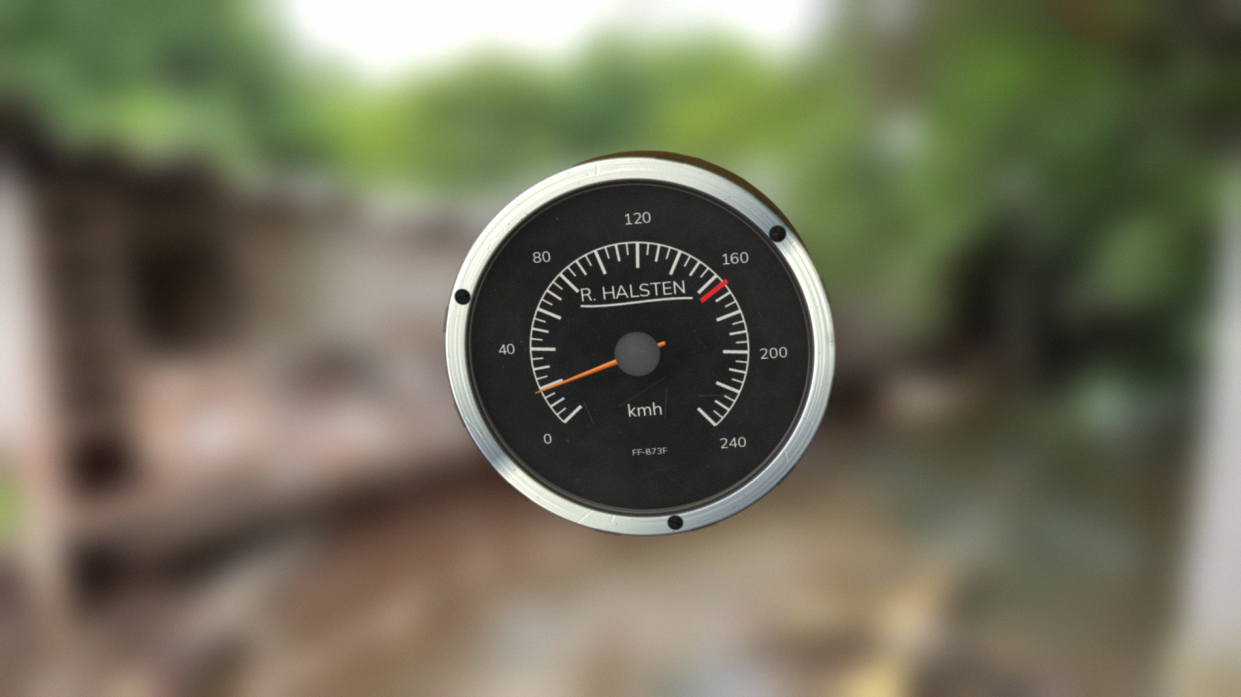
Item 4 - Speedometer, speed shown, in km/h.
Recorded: 20 km/h
